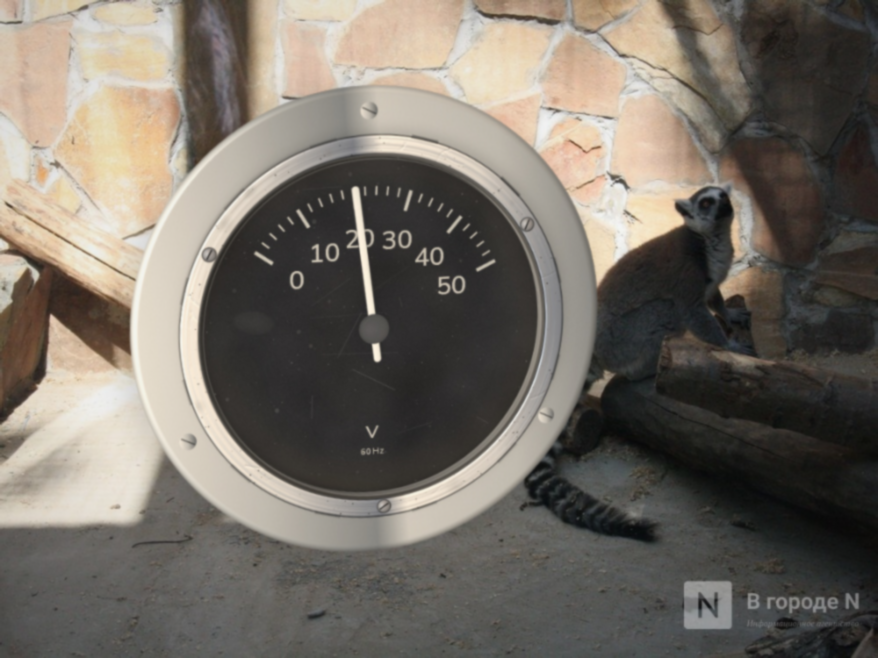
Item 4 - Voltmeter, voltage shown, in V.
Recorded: 20 V
